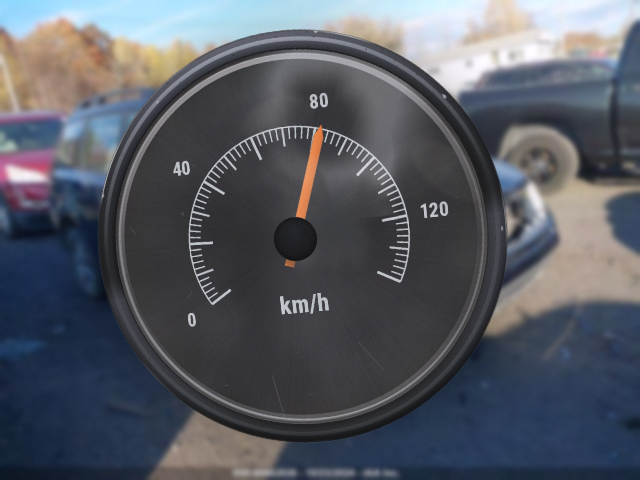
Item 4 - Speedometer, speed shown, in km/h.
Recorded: 82 km/h
